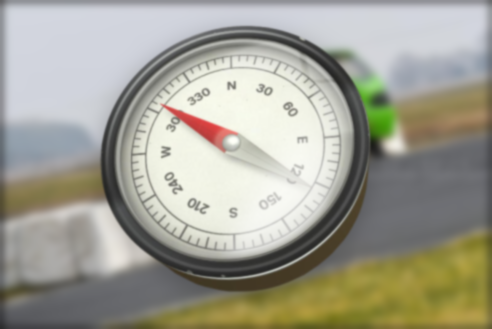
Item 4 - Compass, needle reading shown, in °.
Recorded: 305 °
